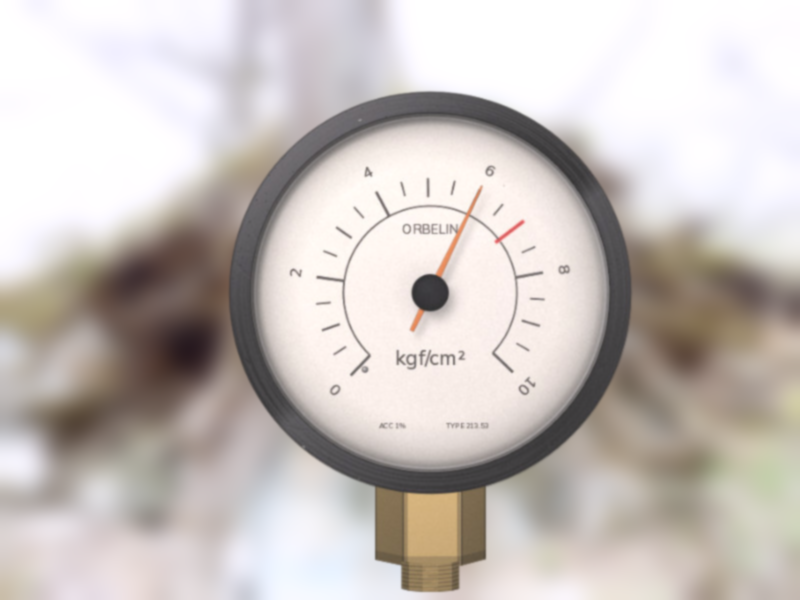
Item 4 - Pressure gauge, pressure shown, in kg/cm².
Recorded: 6 kg/cm²
